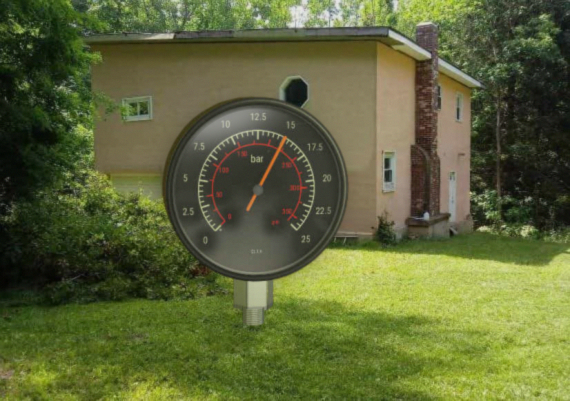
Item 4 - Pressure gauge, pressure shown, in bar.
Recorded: 15 bar
